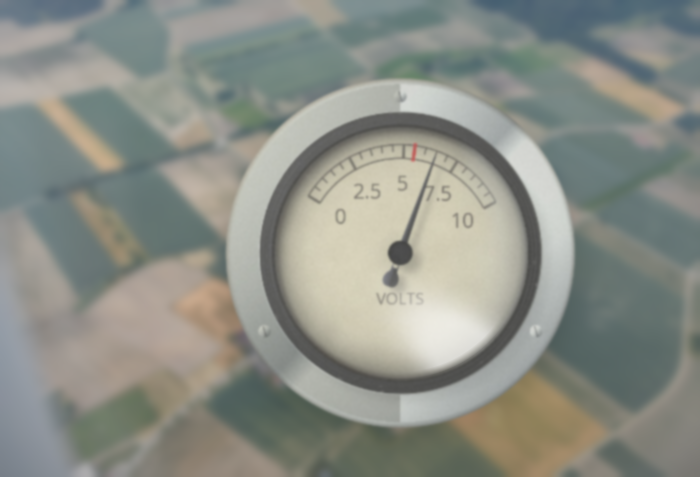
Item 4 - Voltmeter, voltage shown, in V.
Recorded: 6.5 V
